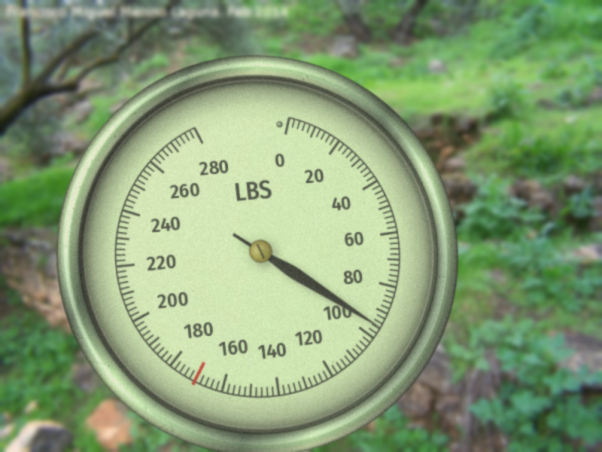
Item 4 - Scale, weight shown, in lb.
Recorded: 96 lb
